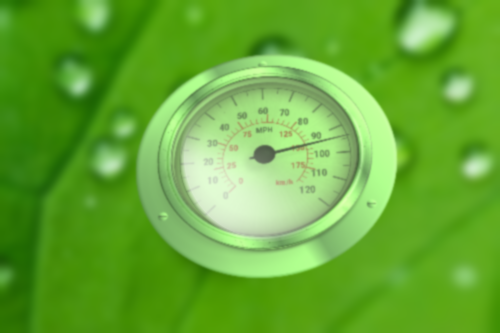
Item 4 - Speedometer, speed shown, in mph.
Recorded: 95 mph
